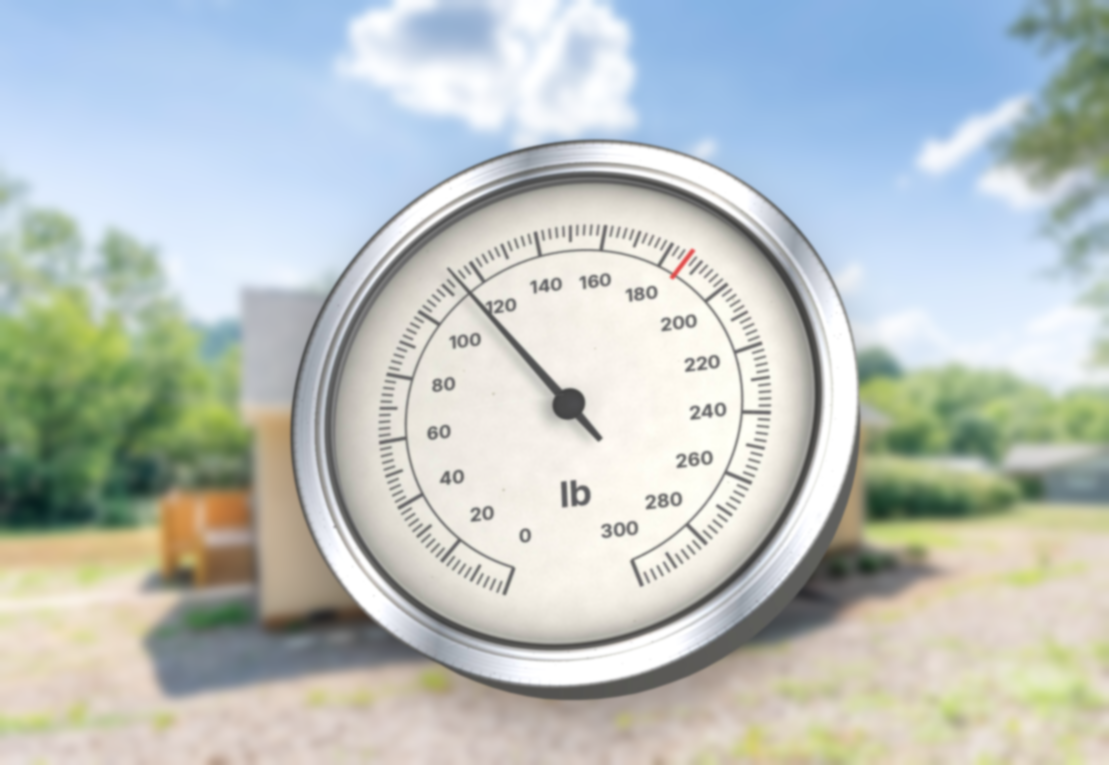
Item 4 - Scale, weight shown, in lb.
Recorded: 114 lb
